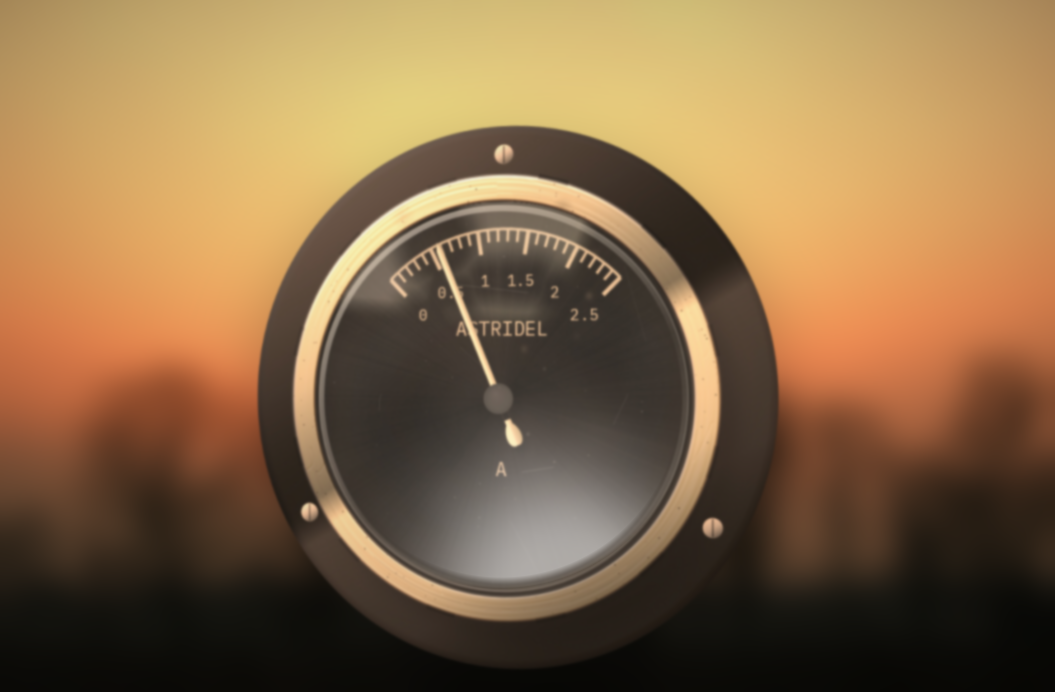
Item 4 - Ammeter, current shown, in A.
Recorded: 0.6 A
